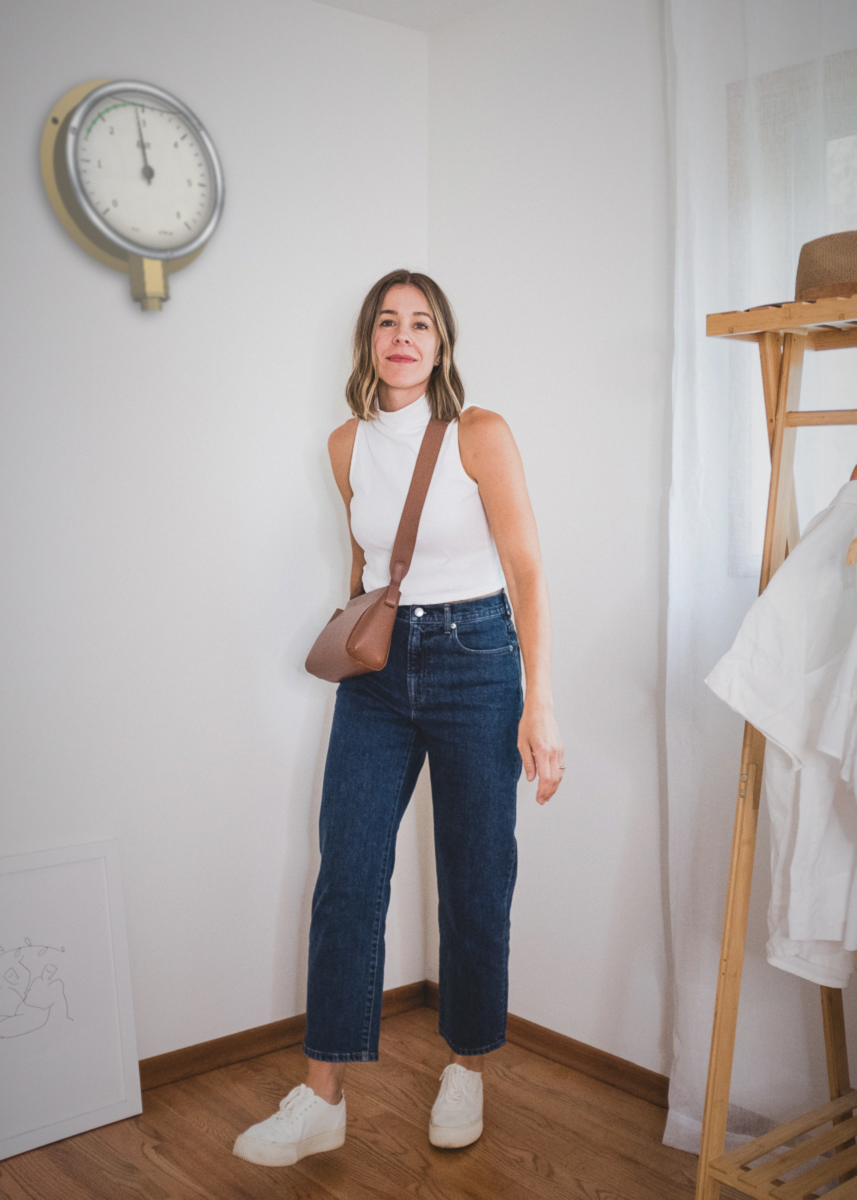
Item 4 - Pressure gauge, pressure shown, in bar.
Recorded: 2.8 bar
